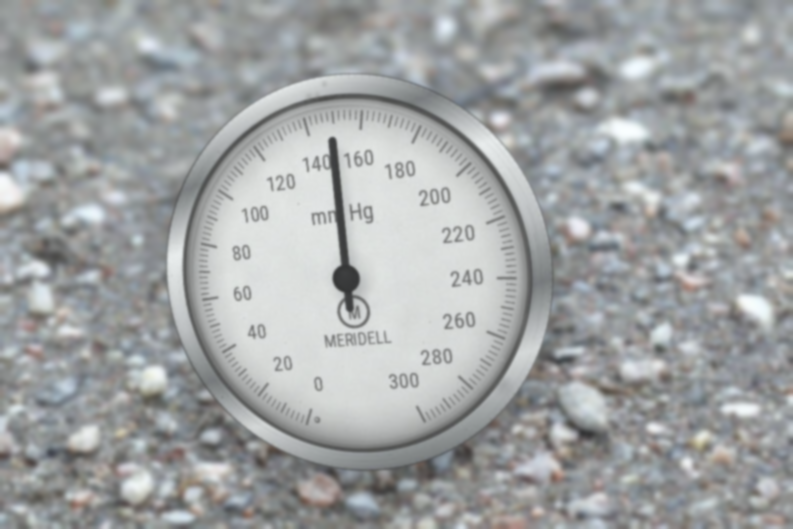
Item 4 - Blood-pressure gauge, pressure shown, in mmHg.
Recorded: 150 mmHg
